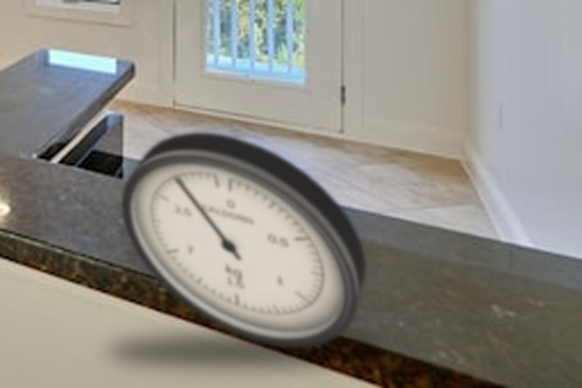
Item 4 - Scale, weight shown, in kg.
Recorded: 2.75 kg
